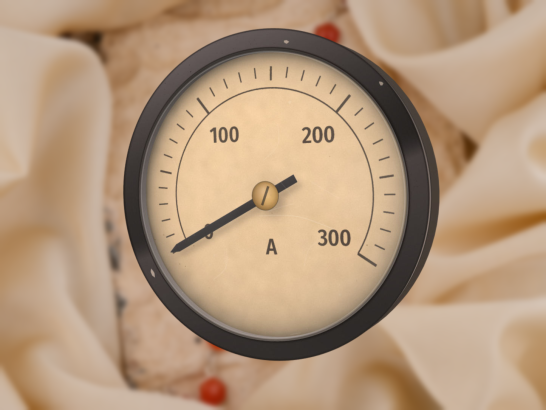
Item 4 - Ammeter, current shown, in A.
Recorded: 0 A
